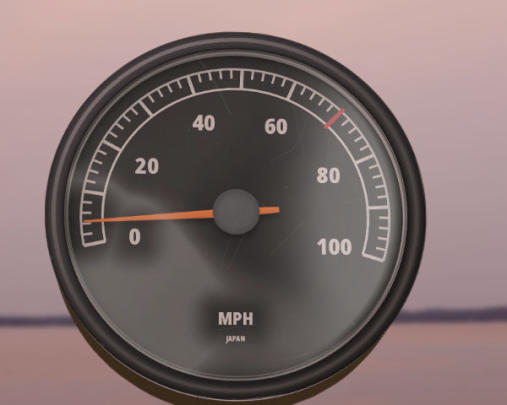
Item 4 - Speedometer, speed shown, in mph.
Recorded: 4 mph
